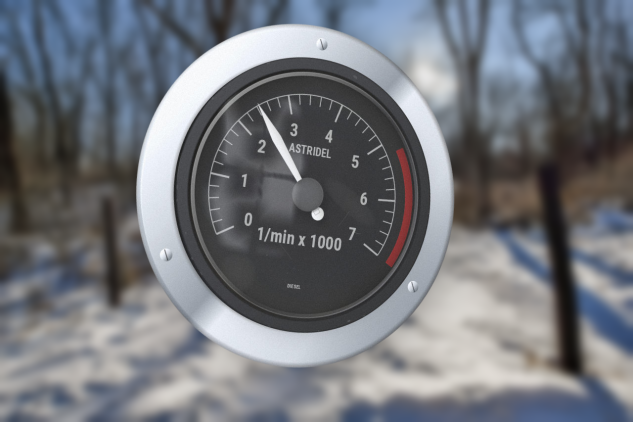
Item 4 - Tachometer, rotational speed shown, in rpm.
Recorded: 2400 rpm
